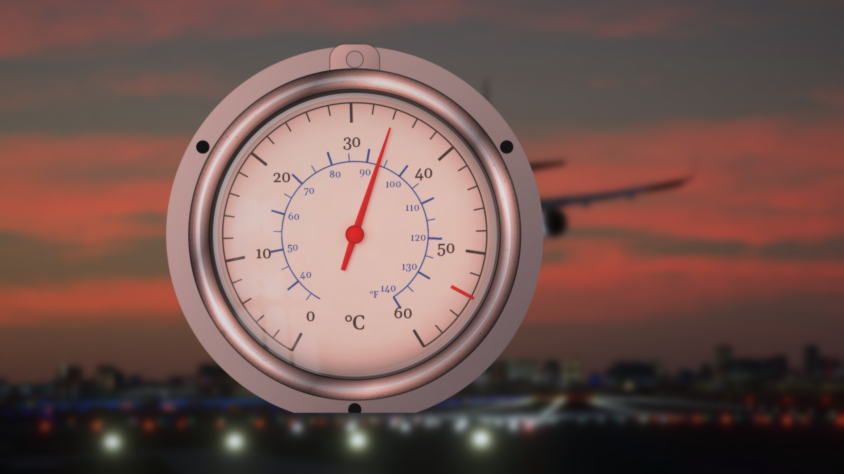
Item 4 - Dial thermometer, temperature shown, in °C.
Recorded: 34 °C
